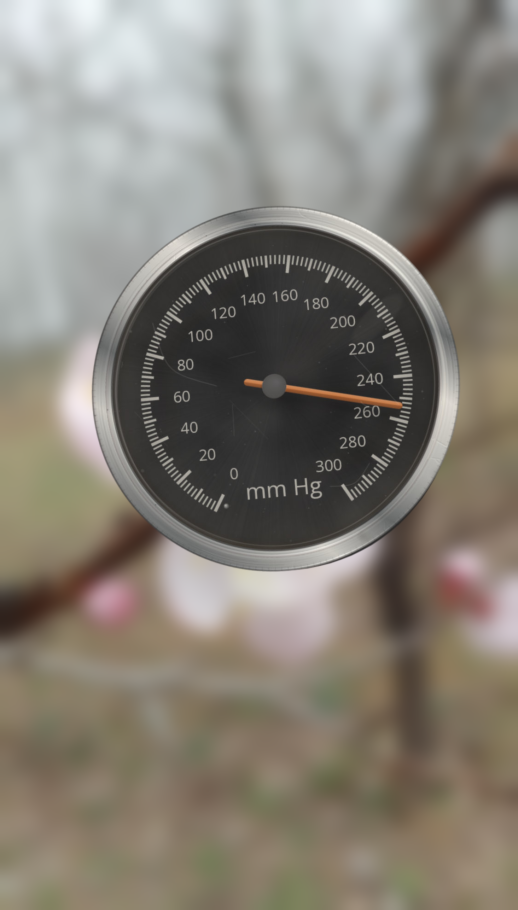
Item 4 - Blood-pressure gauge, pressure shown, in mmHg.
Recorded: 254 mmHg
